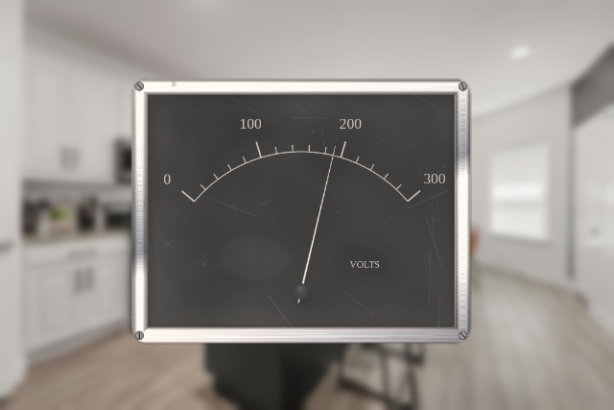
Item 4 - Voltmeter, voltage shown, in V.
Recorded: 190 V
